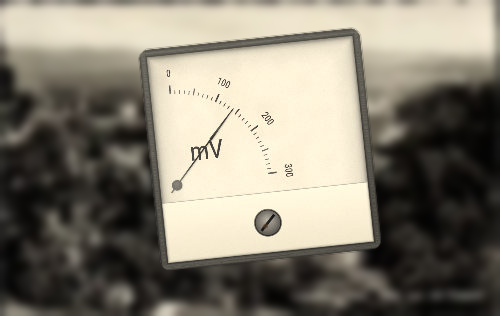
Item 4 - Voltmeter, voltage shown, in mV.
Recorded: 140 mV
